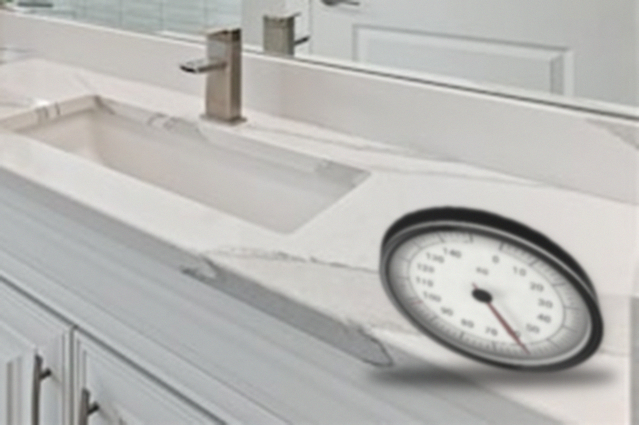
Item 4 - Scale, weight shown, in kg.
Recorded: 60 kg
